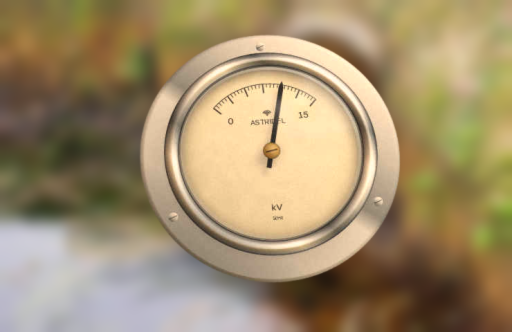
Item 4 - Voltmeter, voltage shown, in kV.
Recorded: 10 kV
